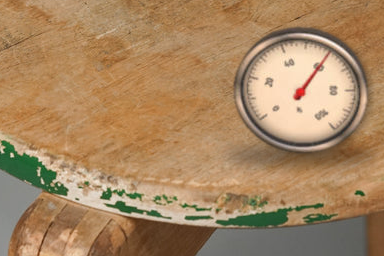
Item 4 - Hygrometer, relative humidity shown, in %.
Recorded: 60 %
